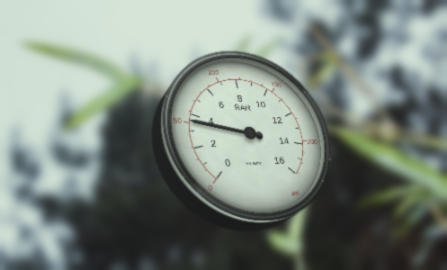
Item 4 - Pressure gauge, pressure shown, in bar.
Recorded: 3.5 bar
